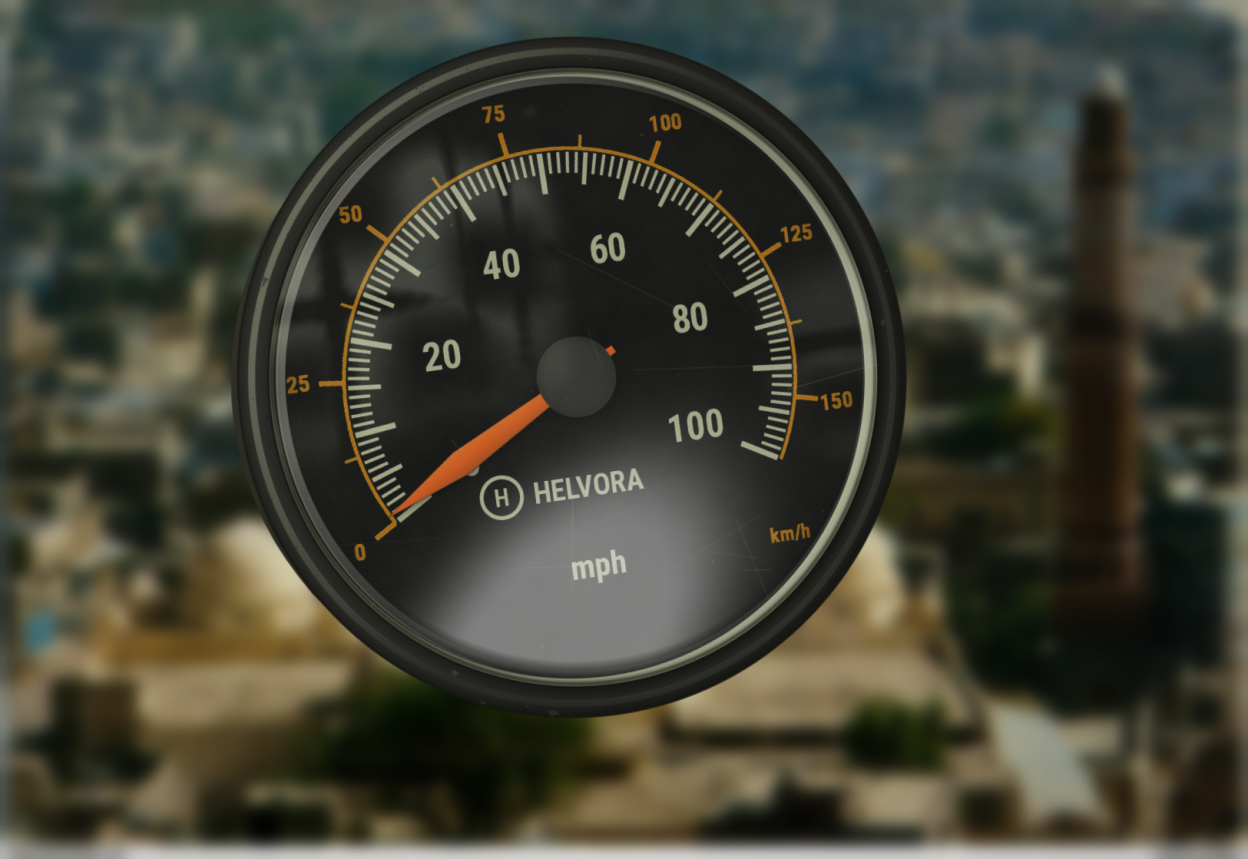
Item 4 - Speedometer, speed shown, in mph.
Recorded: 1 mph
